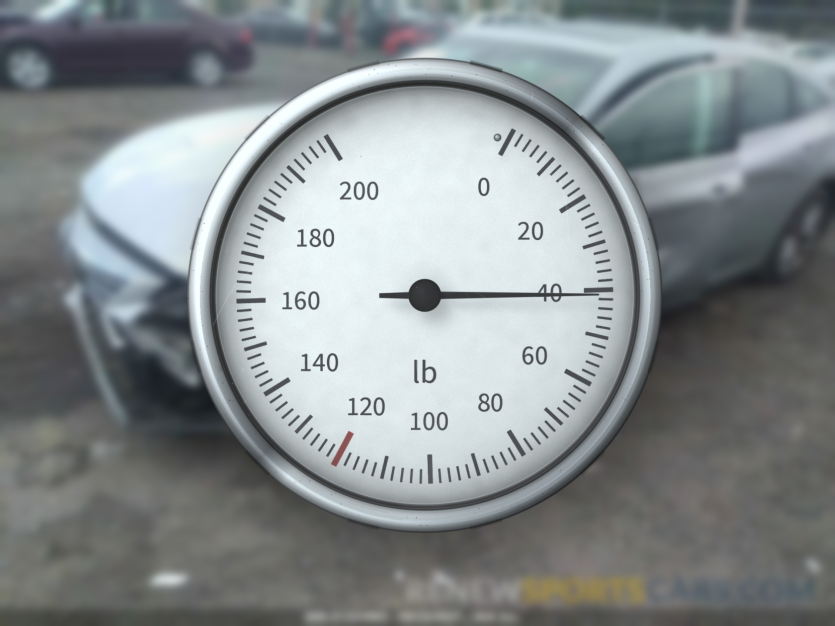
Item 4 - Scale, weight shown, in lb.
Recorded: 41 lb
